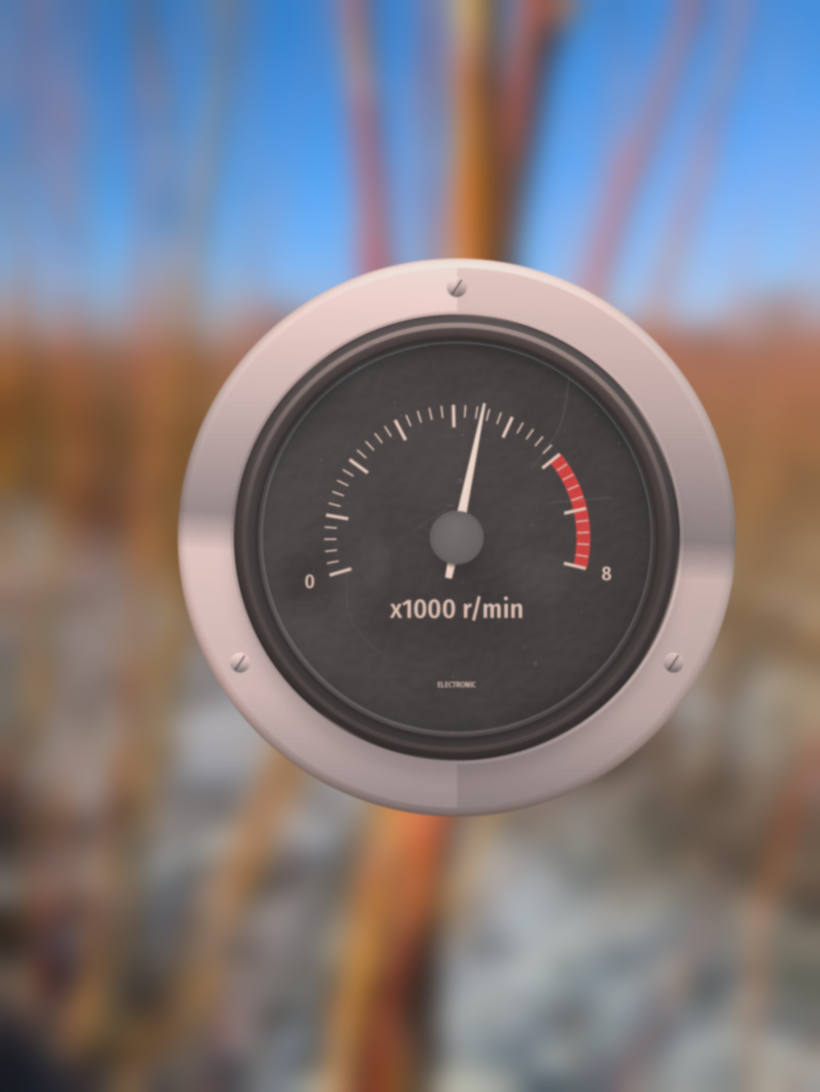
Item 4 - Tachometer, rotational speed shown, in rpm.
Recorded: 4500 rpm
